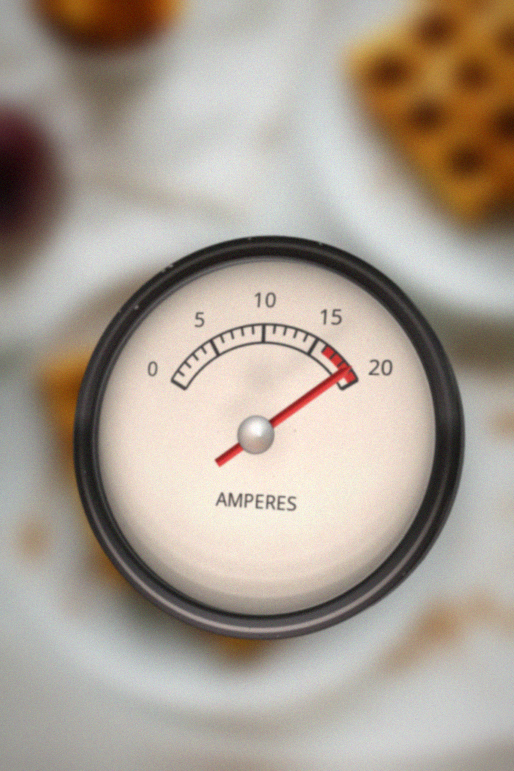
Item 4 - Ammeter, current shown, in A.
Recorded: 19 A
